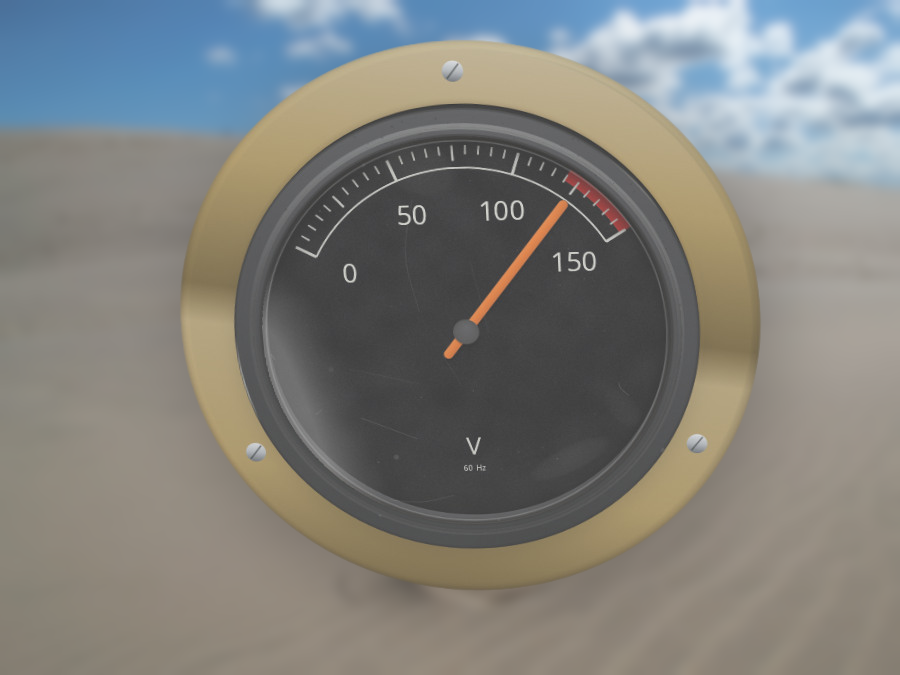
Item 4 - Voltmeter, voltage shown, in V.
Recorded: 125 V
